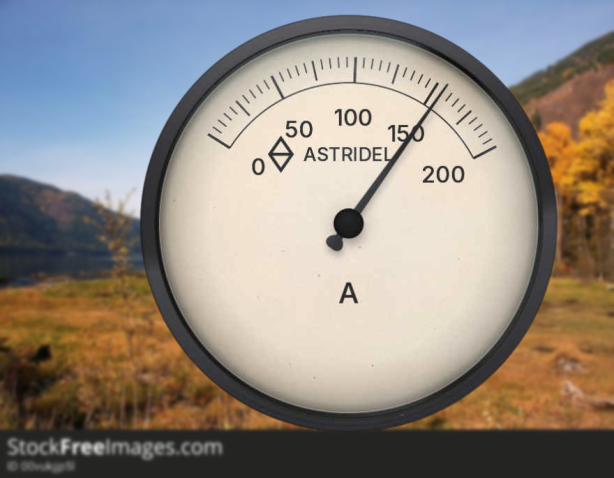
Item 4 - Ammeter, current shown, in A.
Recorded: 155 A
